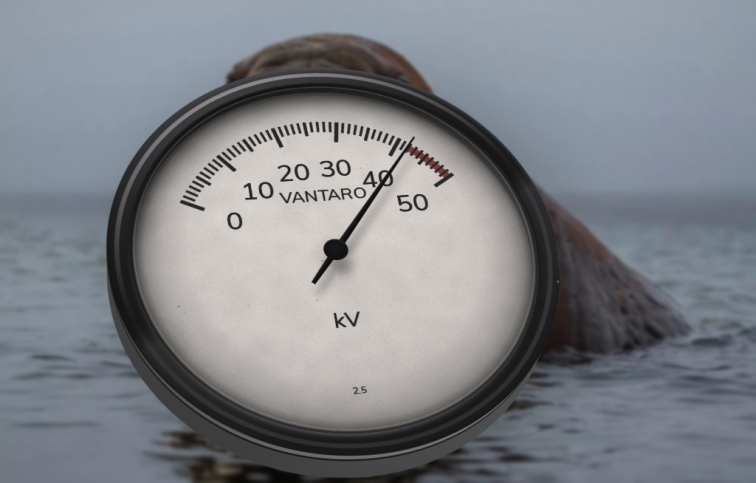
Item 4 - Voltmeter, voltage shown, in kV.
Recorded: 42 kV
